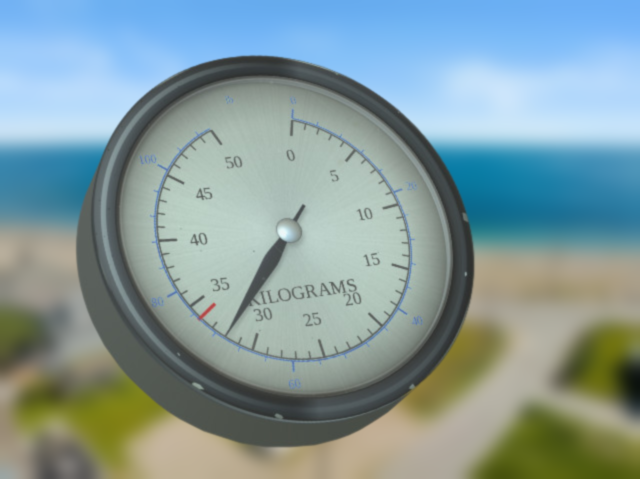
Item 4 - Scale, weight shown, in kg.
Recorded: 32 kg
